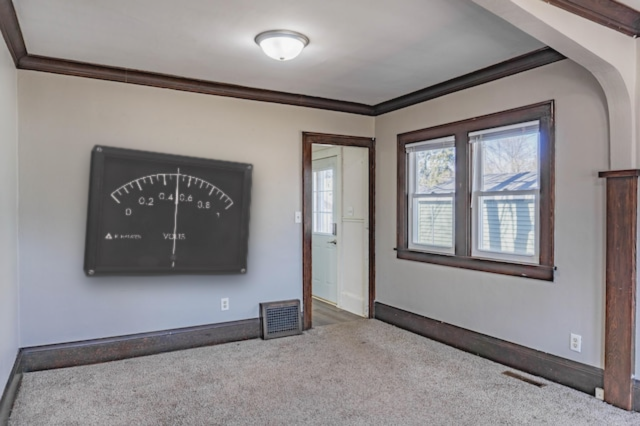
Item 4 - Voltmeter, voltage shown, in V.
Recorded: 0.5 V
